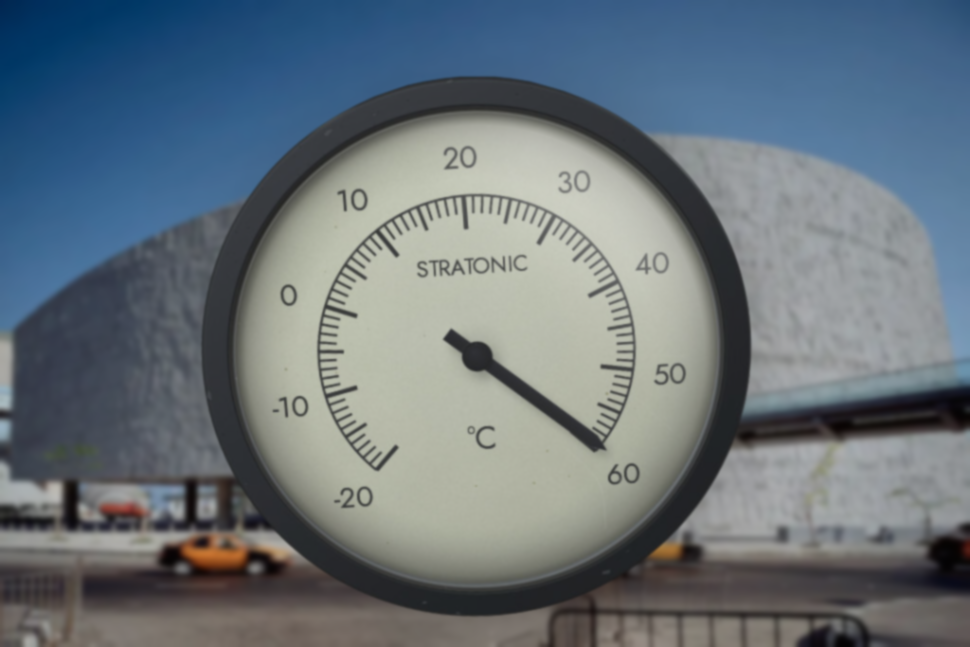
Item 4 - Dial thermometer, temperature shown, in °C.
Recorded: 59 °C
